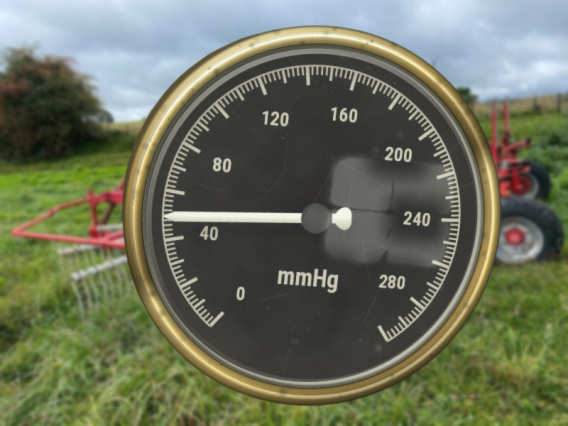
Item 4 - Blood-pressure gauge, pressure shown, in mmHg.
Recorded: 50 mmHg
